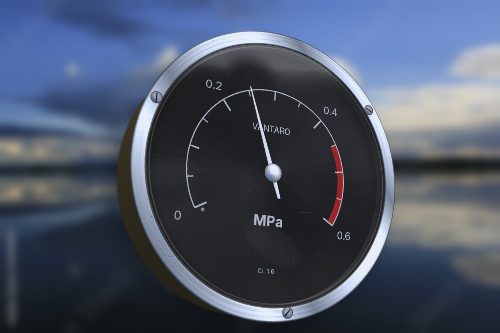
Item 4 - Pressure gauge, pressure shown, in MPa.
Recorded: 0.25 MPa
